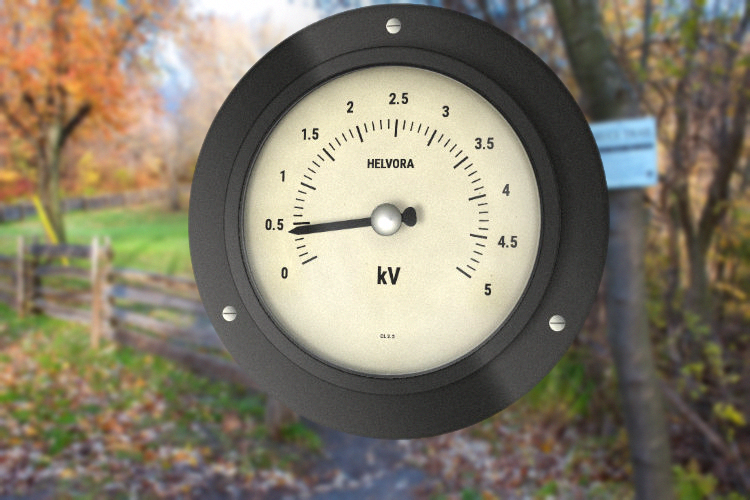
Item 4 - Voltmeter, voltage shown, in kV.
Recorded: 0.4 kV
